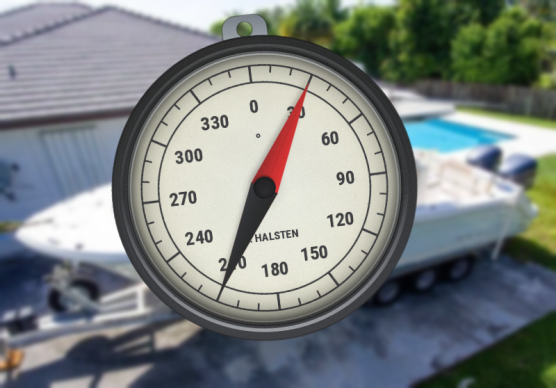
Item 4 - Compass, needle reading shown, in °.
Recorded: 30 °
